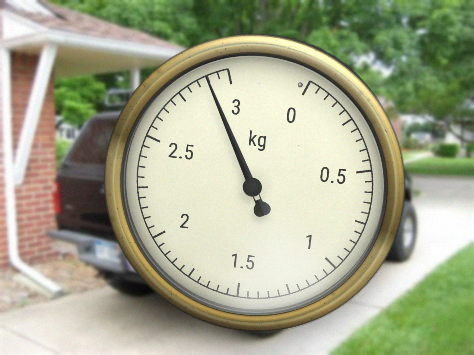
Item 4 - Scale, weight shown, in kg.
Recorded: 2.9 kg
